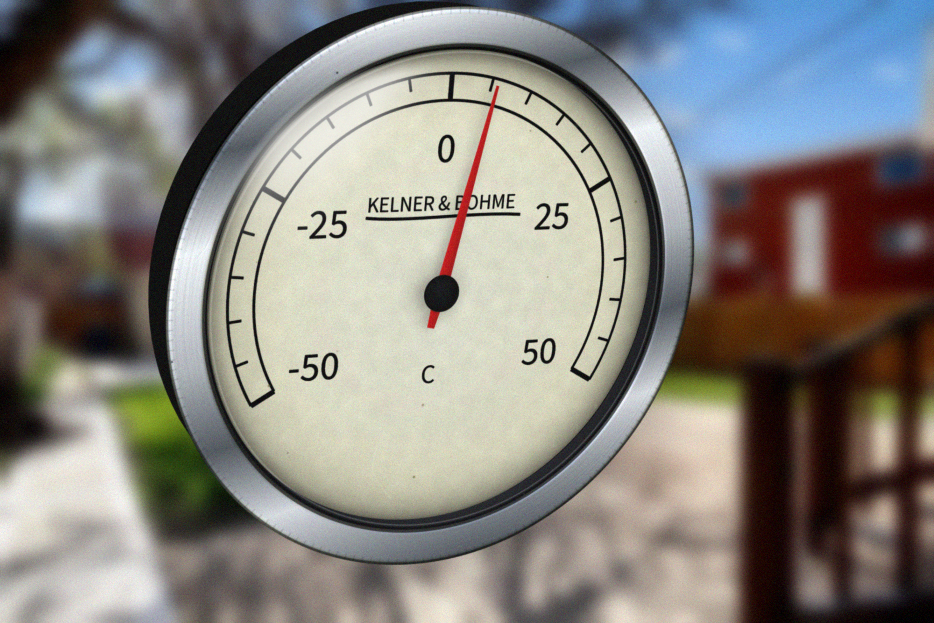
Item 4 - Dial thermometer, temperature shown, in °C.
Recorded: 5 °C
